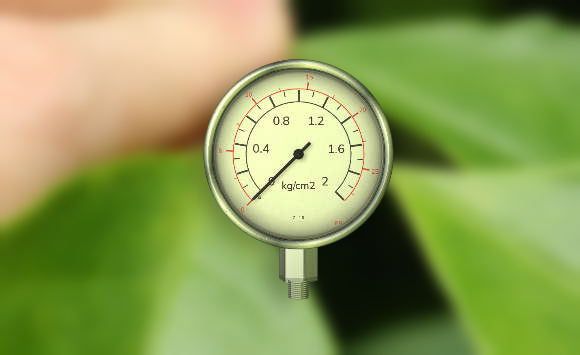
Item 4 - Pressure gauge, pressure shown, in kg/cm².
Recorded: 0 kg/cm²
